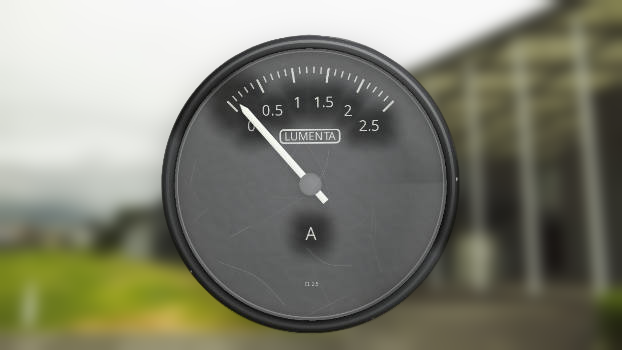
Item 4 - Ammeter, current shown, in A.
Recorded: 0.1 A
